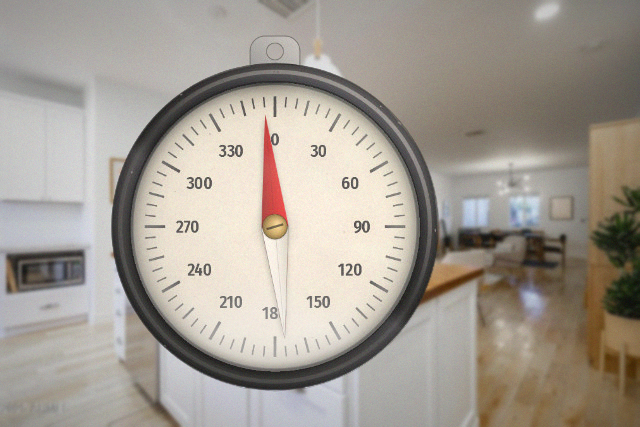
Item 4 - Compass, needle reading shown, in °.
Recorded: 355 °
